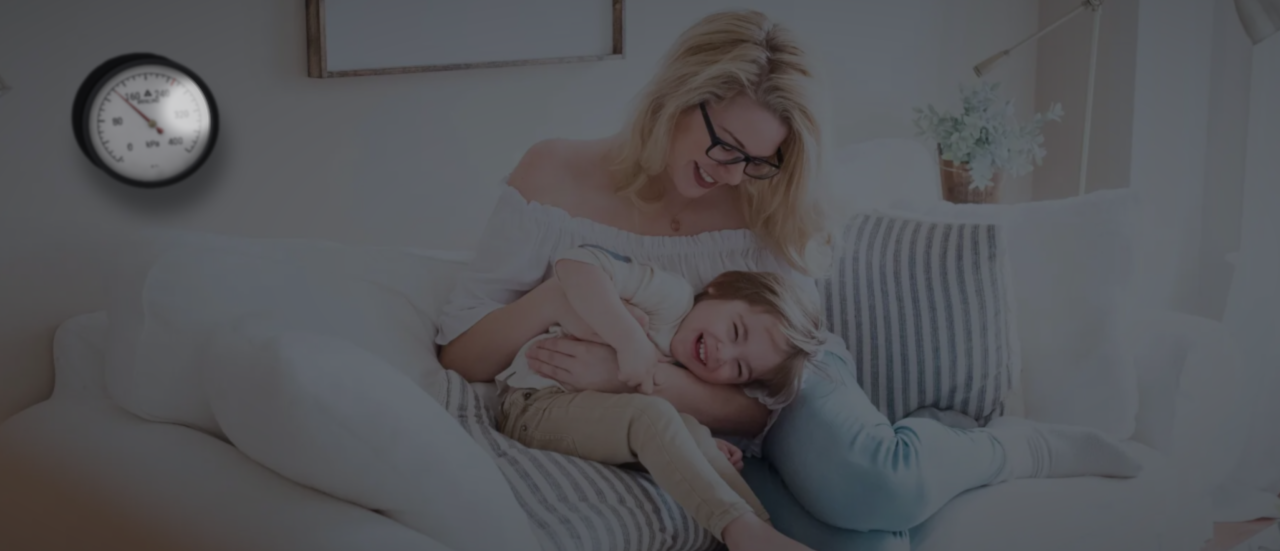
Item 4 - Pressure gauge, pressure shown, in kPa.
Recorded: 140 kPa
